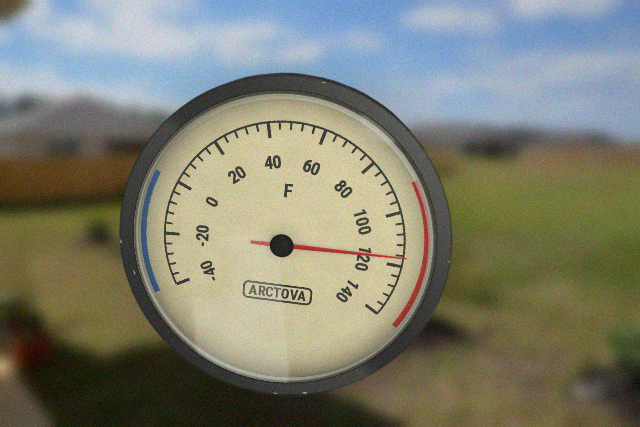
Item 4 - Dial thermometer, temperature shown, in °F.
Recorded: 116 °F
